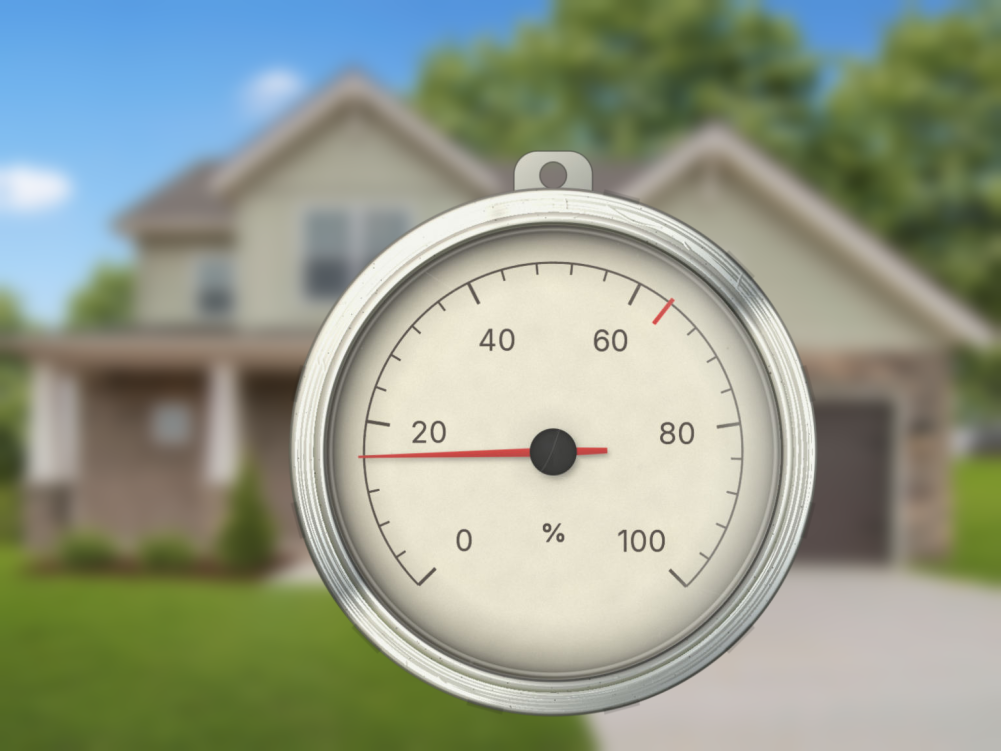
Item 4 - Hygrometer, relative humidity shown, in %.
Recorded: 16 %
